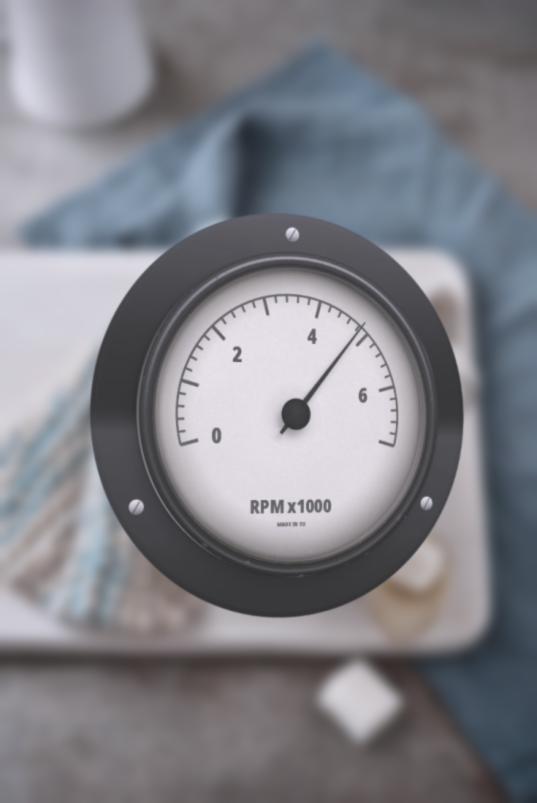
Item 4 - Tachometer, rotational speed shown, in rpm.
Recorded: 4800 rpm
